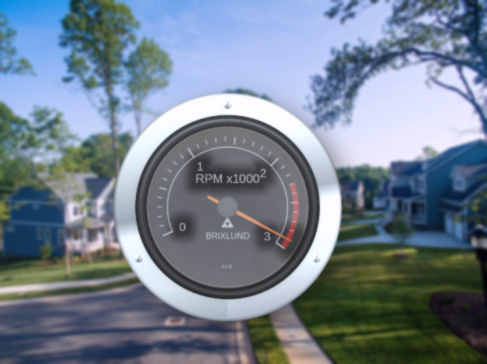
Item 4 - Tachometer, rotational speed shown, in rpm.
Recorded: 2900 rpm
